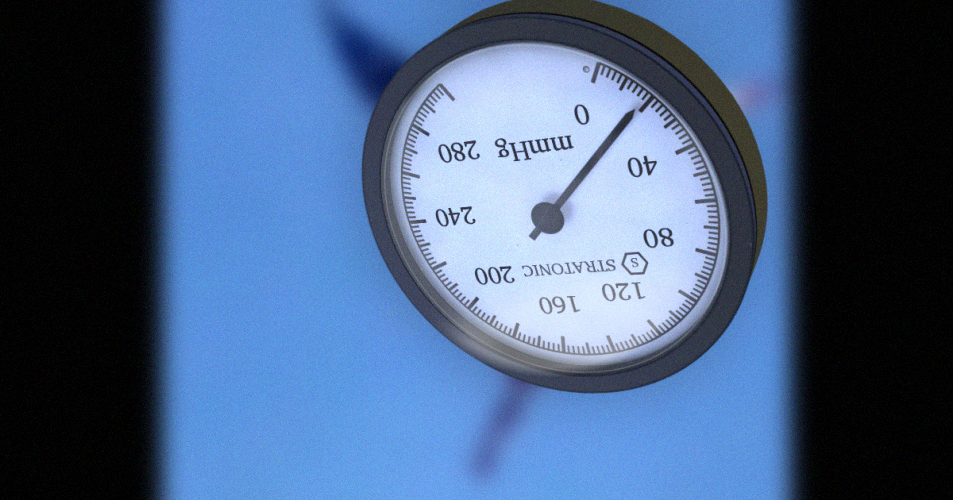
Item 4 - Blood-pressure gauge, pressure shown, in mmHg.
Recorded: 18 mmHg
